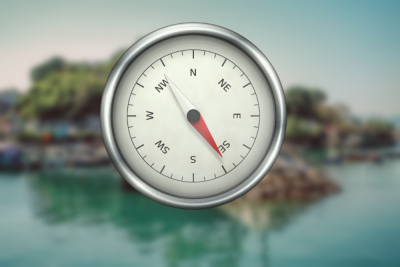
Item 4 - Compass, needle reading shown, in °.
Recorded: 145 °
